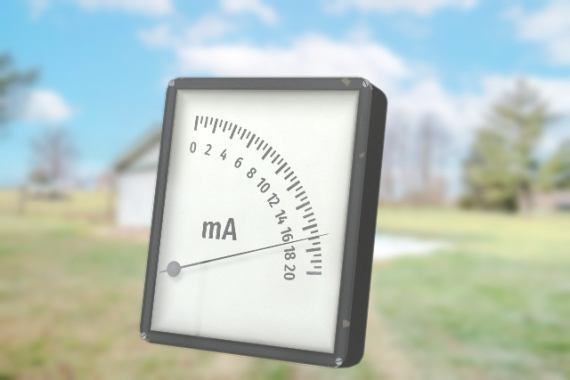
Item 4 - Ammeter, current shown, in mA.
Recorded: 17 mA
